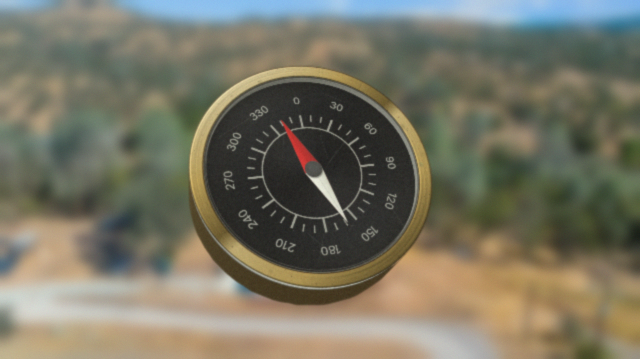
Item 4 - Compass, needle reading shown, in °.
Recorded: 340 °
